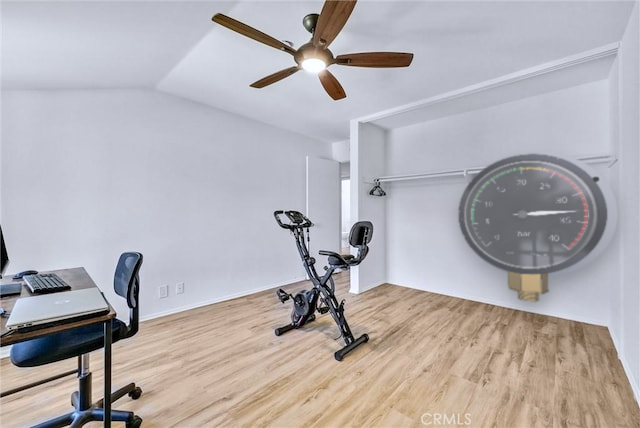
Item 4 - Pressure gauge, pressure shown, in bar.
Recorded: 33 bar
